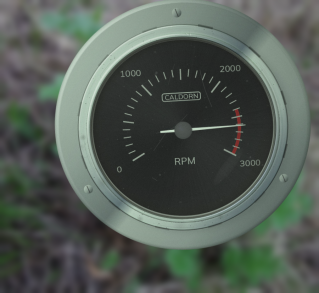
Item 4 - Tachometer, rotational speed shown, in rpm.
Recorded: 2600 rpm
